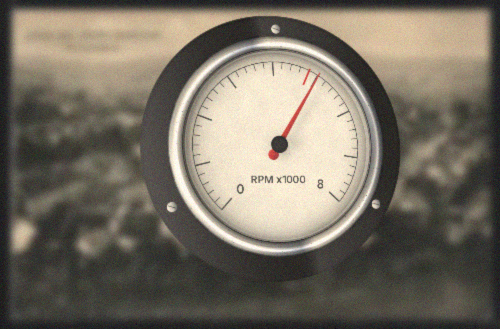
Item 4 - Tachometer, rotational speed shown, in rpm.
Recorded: 5000 rpm
